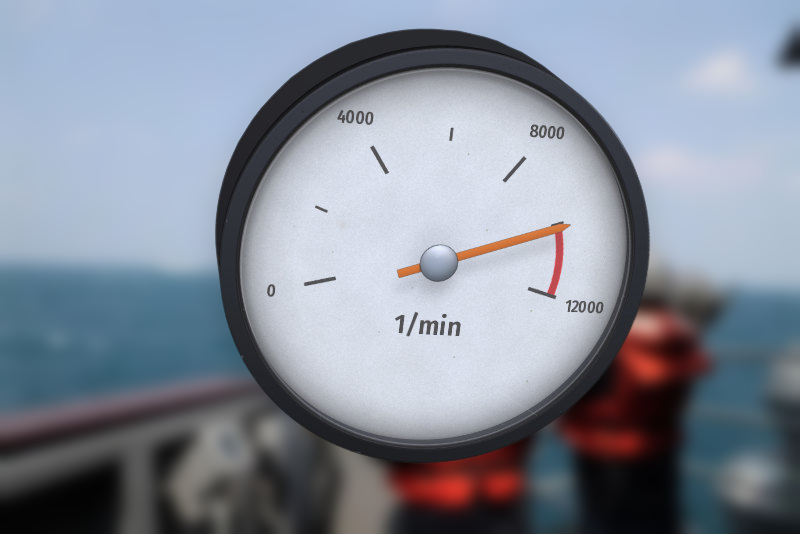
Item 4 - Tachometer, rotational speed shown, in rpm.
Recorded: 10000 rpm
